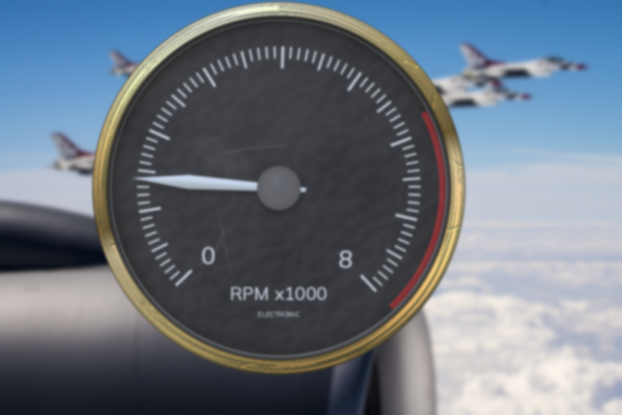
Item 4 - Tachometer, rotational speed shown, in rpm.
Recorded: 1400 rpm
